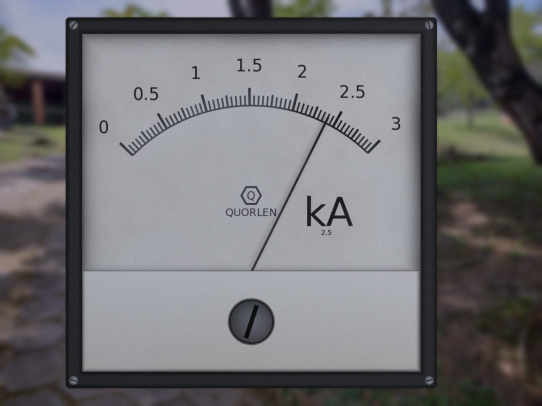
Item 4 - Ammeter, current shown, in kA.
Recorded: 2.4 kA
